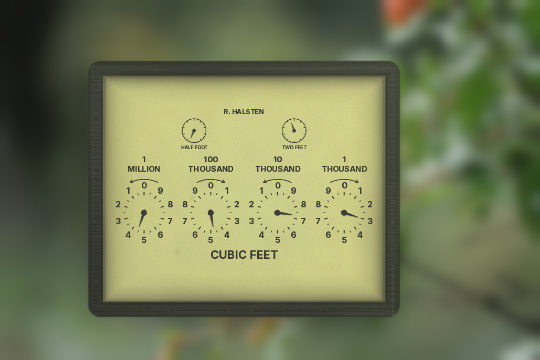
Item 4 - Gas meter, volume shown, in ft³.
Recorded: 447300 ft³
